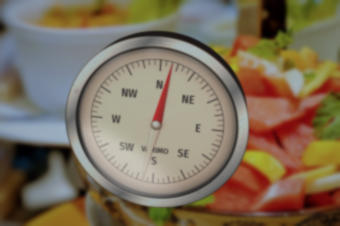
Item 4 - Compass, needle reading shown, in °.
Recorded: 10 °
